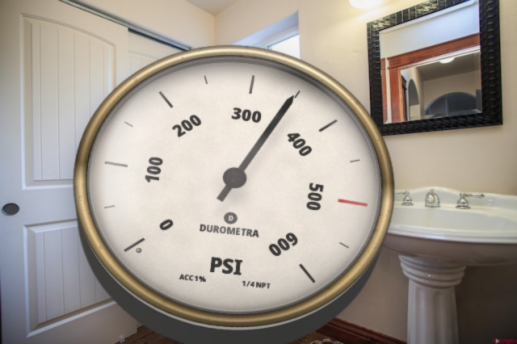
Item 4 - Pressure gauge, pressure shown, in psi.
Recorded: 350 psi
